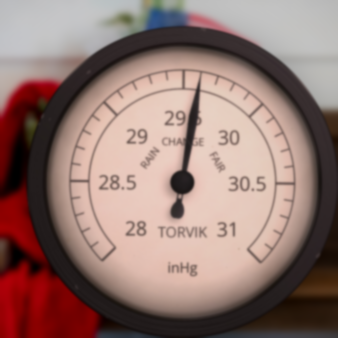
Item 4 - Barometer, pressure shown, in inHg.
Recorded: 29.6 inHg
